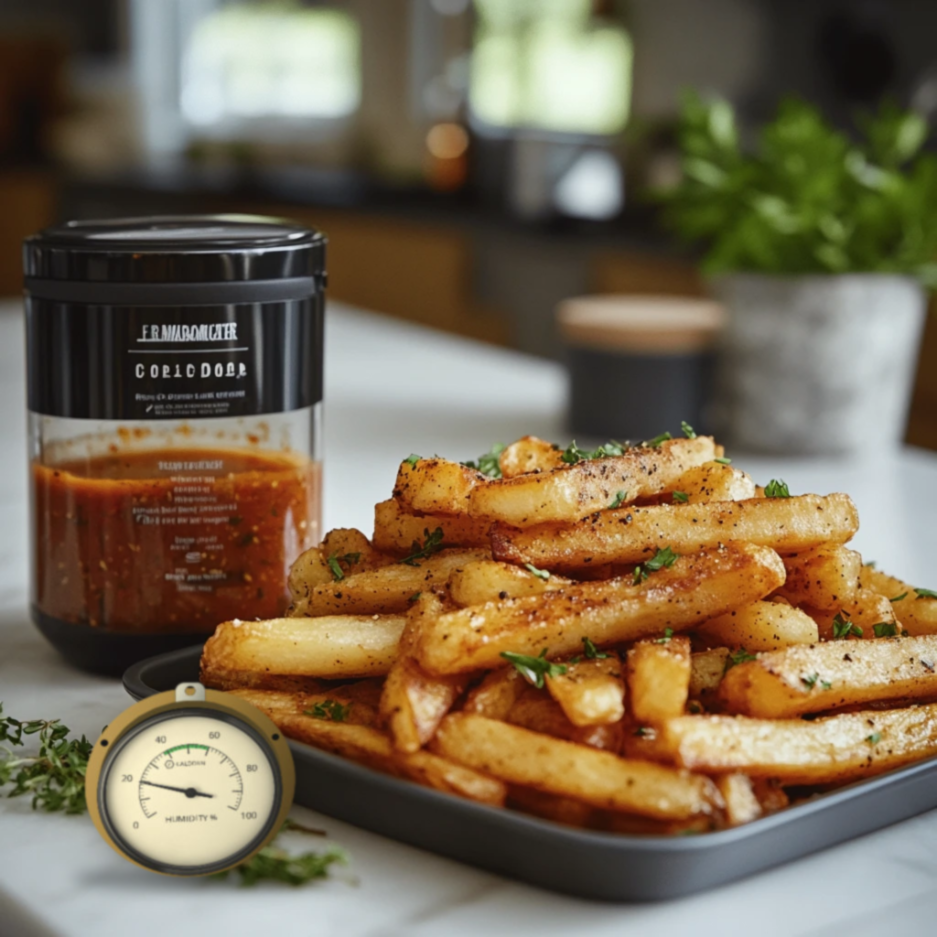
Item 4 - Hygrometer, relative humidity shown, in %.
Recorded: 20 %
